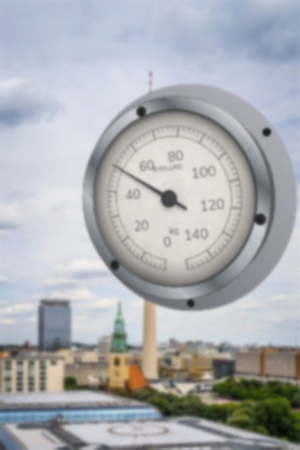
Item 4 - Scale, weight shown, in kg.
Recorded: 50 kg
